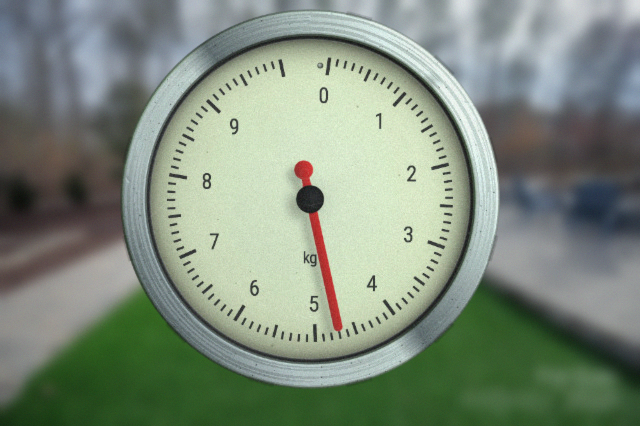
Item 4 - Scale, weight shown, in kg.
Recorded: 4.7 kg
